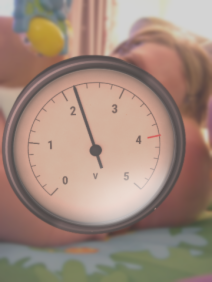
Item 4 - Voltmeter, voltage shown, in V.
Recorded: 2.2 V
